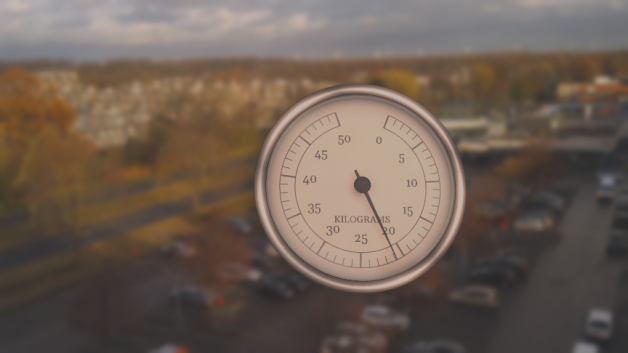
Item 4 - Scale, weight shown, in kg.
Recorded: 21 kg
